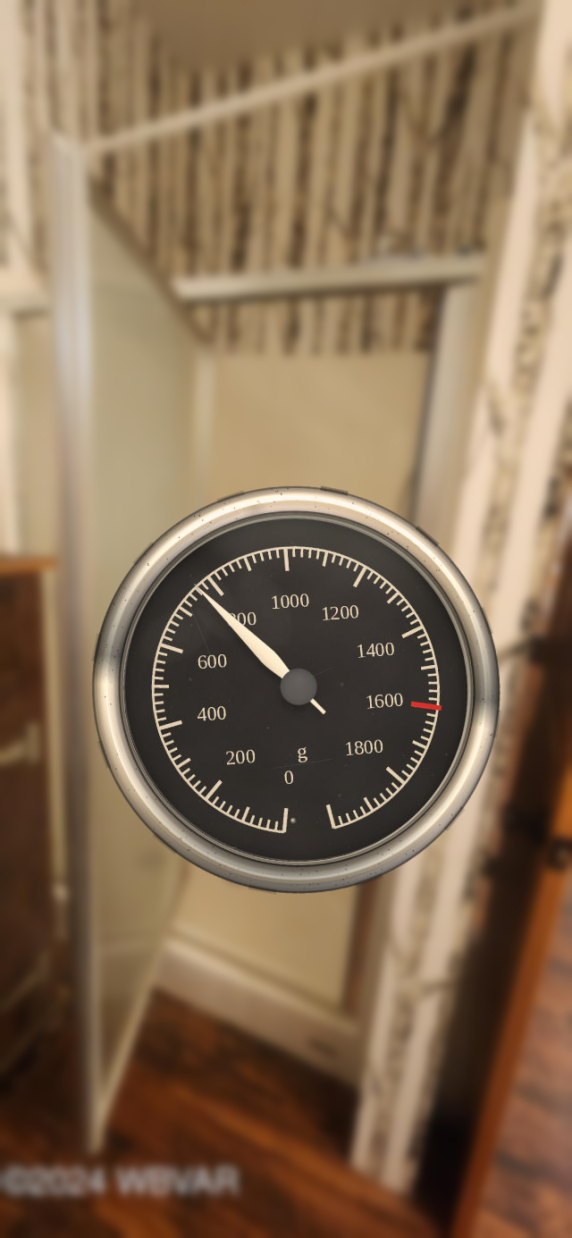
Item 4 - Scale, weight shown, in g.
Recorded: 760 g
